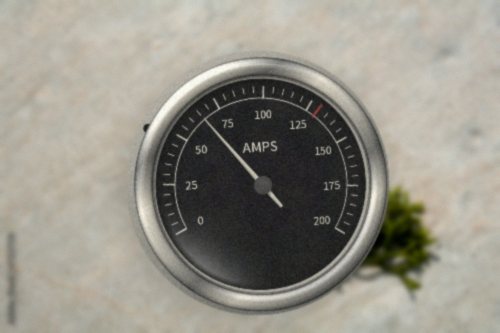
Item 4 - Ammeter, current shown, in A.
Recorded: 65 A
